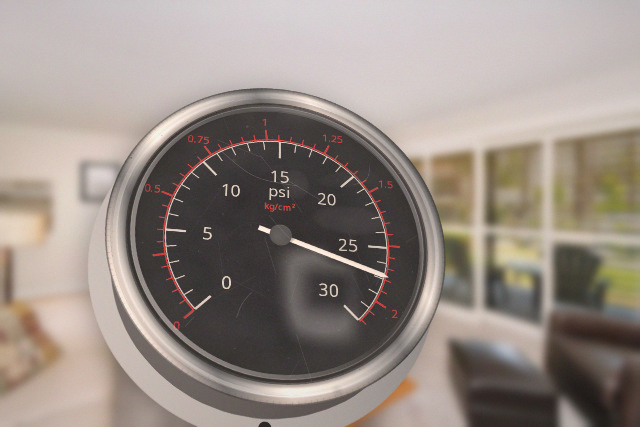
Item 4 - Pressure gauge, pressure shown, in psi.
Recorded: 27 psi
